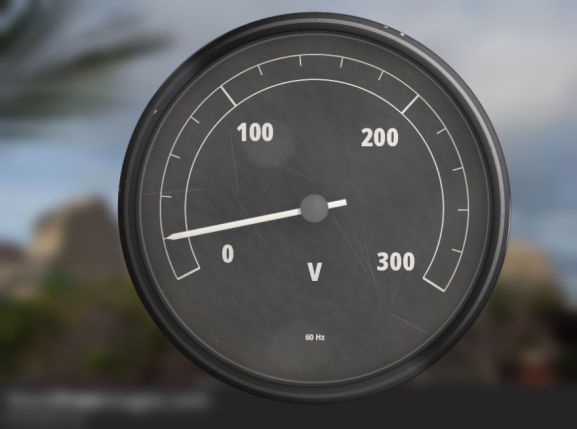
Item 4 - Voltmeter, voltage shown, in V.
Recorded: 20 V
